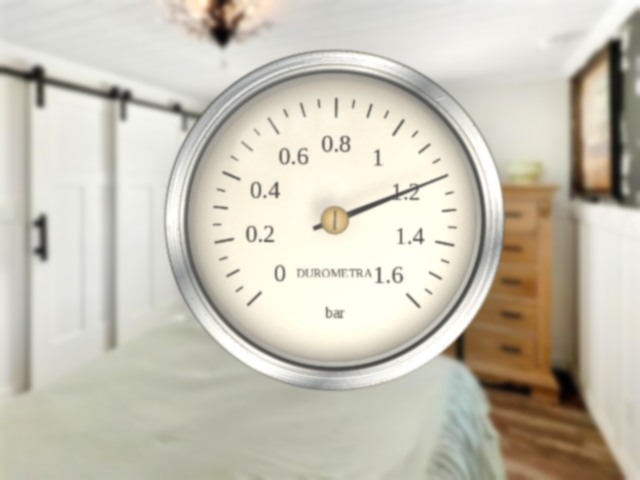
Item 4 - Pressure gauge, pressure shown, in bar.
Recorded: 1.2 bar
